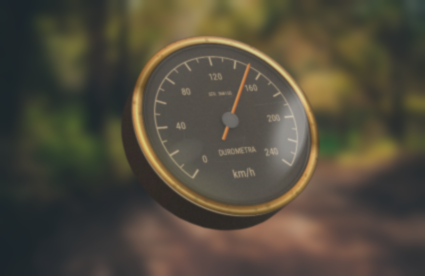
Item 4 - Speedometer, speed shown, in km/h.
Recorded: 150 km/h
